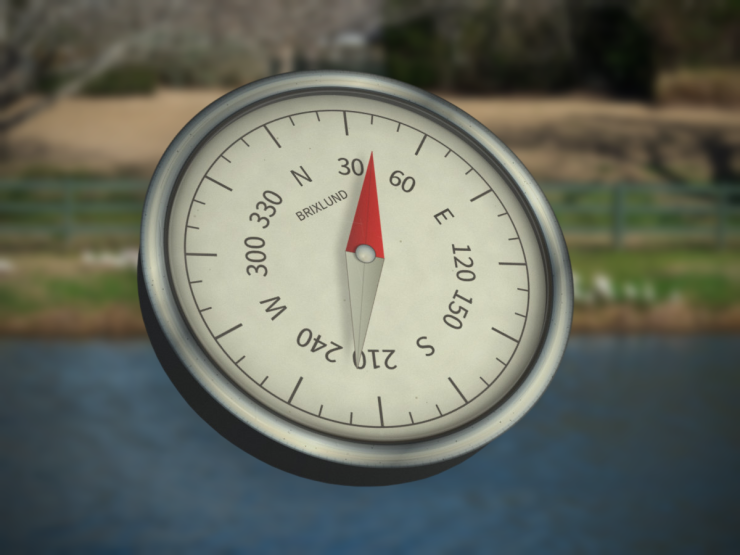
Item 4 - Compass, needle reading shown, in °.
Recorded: 40 °
